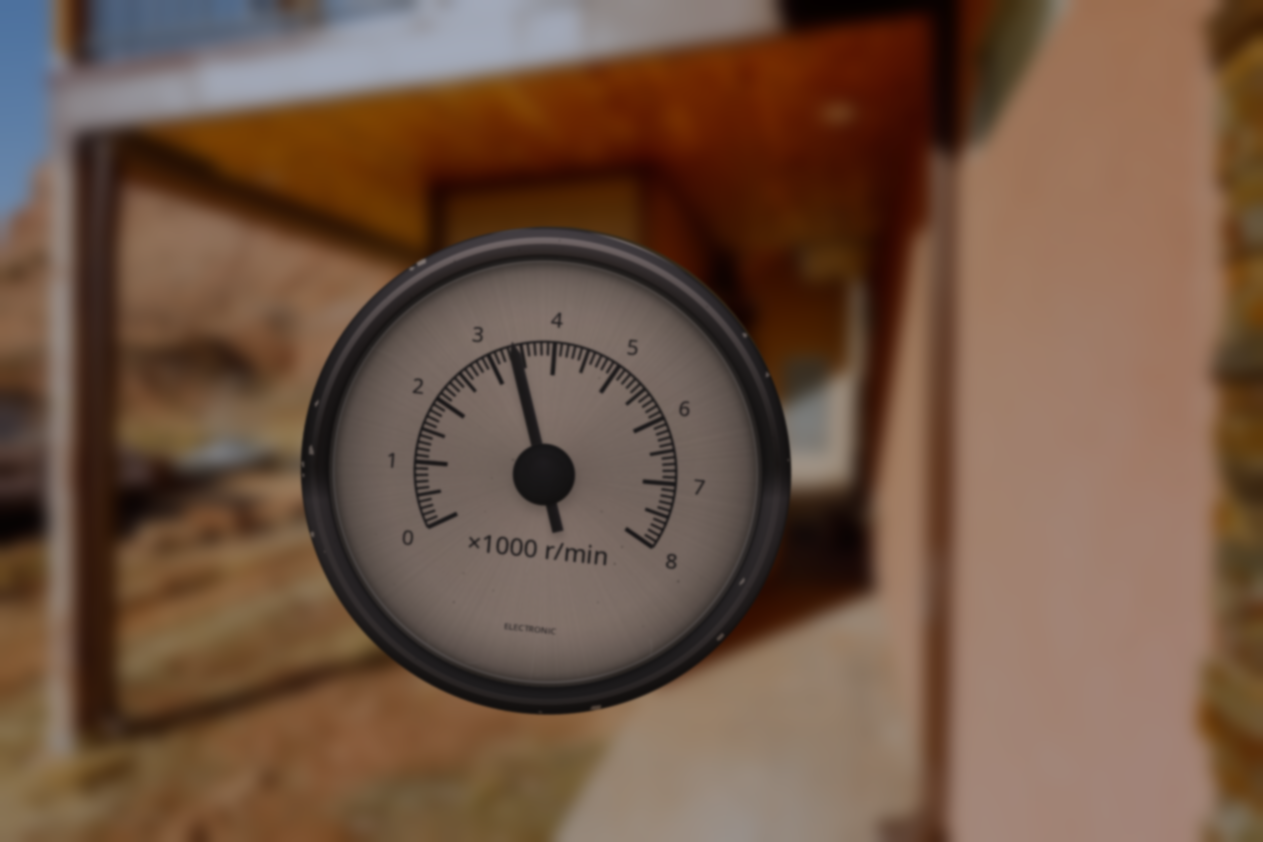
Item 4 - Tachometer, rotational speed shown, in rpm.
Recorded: 3400 rpm
